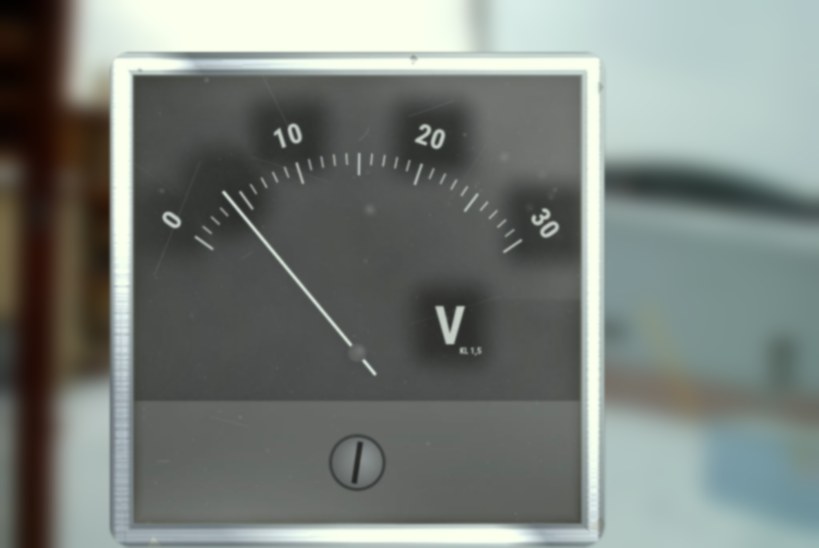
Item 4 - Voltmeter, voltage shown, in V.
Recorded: 4 V
